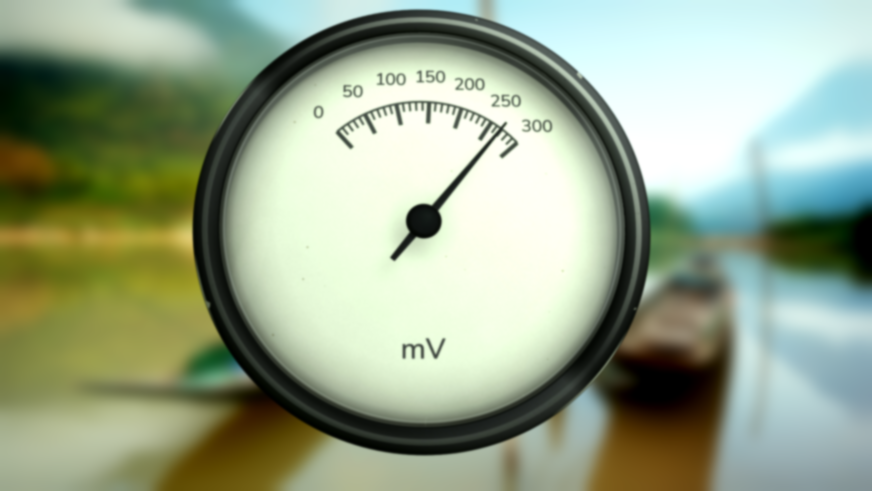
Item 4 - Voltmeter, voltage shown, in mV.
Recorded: 270 mV
